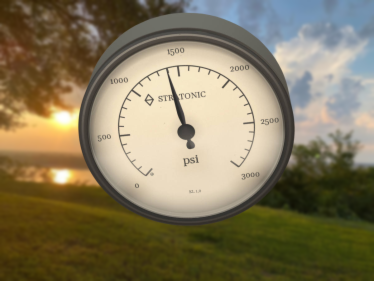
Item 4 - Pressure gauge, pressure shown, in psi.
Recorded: 1400 psi
